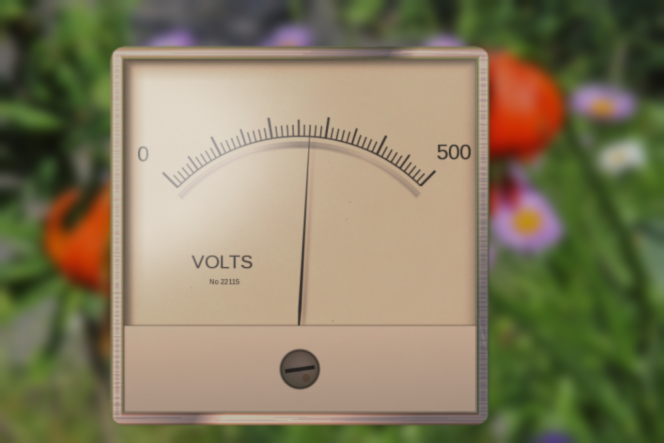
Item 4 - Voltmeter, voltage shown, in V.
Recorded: 270 V
